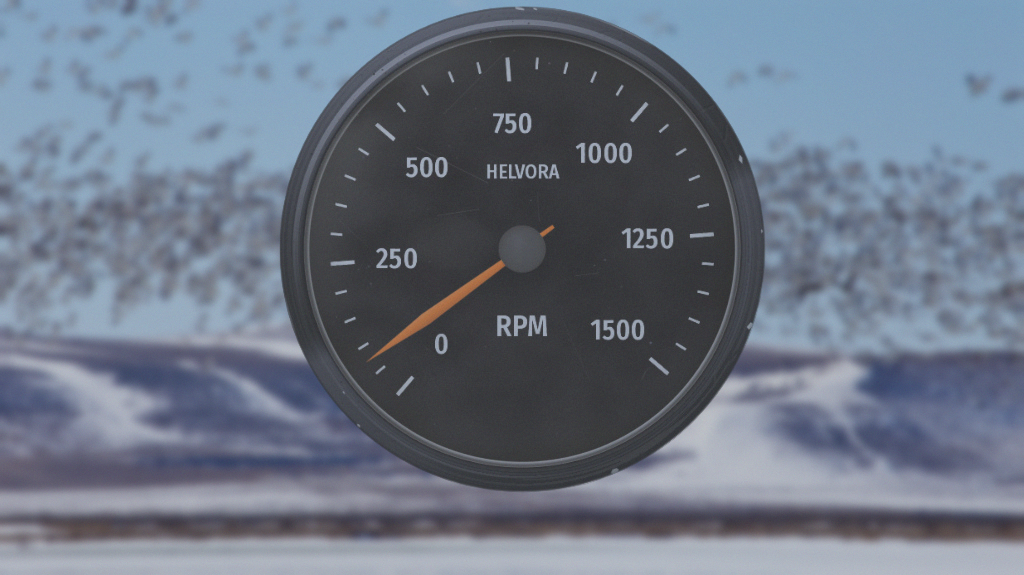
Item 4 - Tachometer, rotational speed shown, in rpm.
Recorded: 75 rpm
